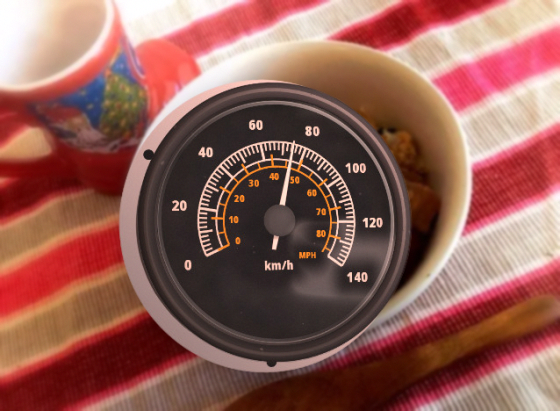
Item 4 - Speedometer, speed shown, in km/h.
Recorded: 74 km/h
